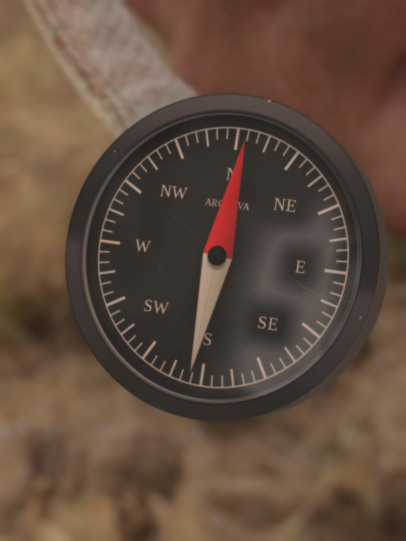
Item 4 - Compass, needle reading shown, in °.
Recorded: 5 °
